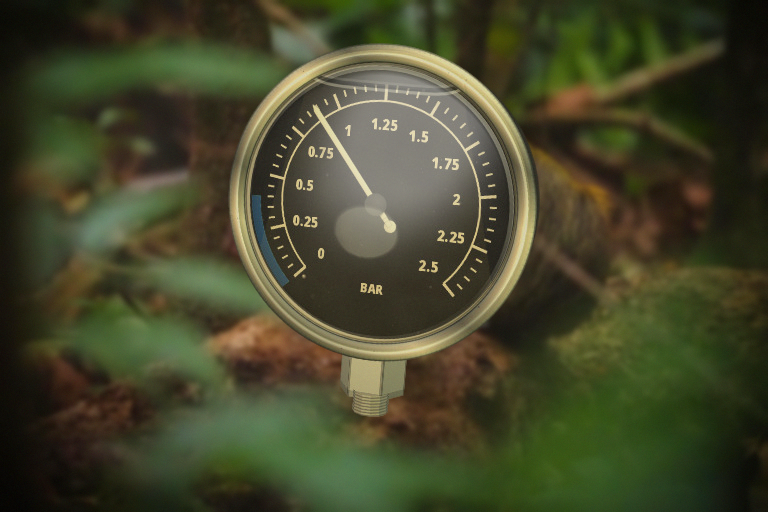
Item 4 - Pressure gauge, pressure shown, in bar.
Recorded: 0.9 bar
